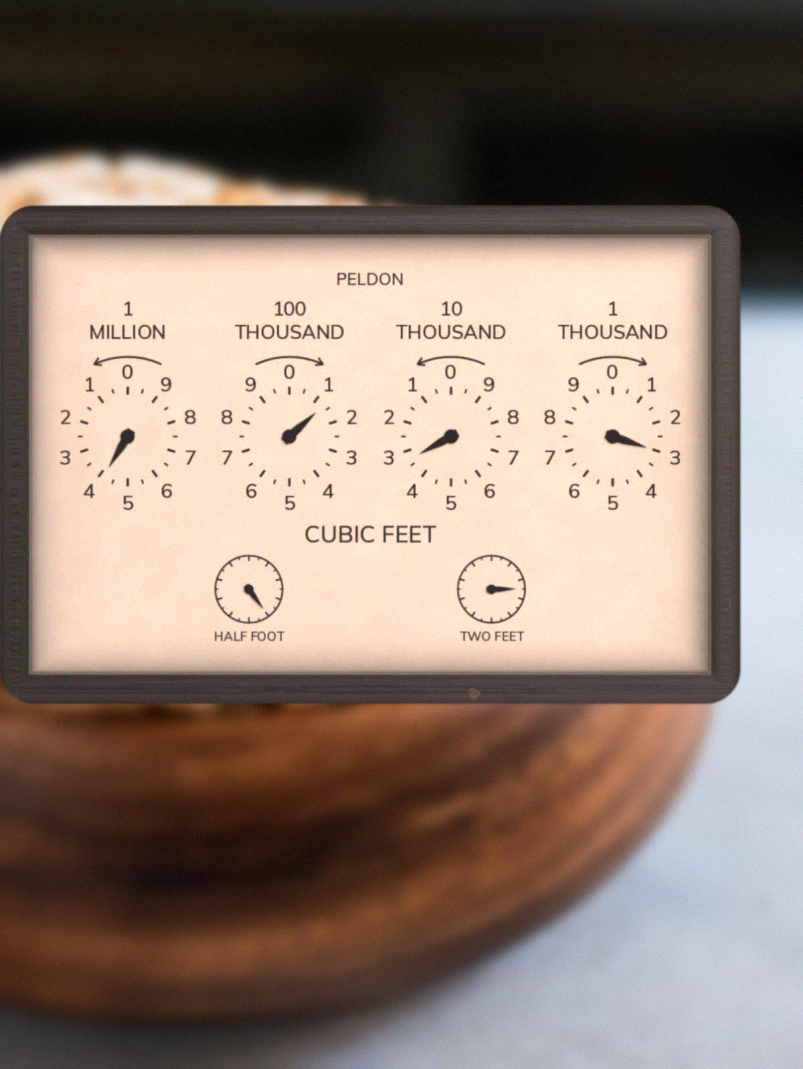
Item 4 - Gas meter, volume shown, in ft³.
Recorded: 413300 ft³
